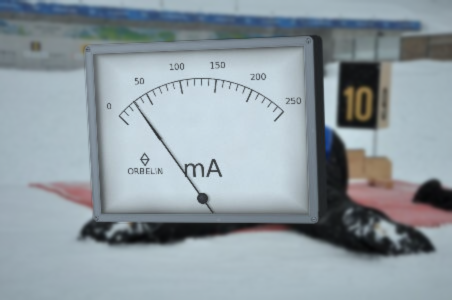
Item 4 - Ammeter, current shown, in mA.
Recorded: 30 mA
